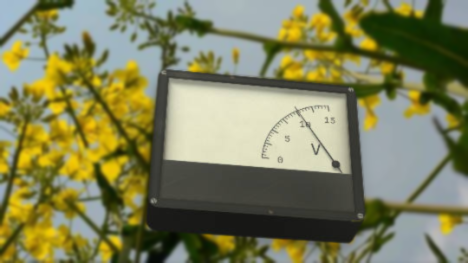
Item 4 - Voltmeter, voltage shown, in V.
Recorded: 10 V
